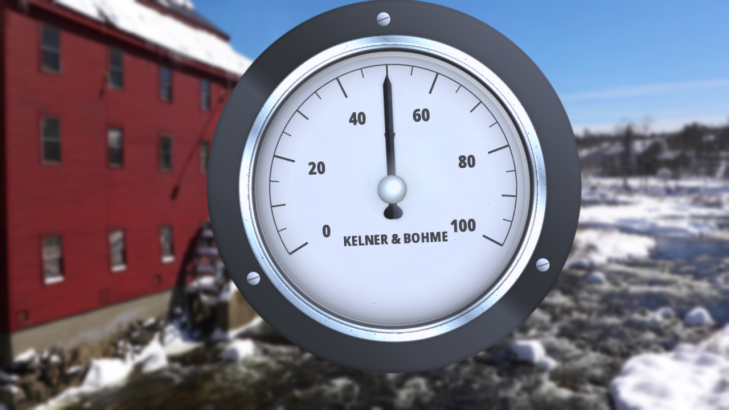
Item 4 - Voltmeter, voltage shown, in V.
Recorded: 50 V
